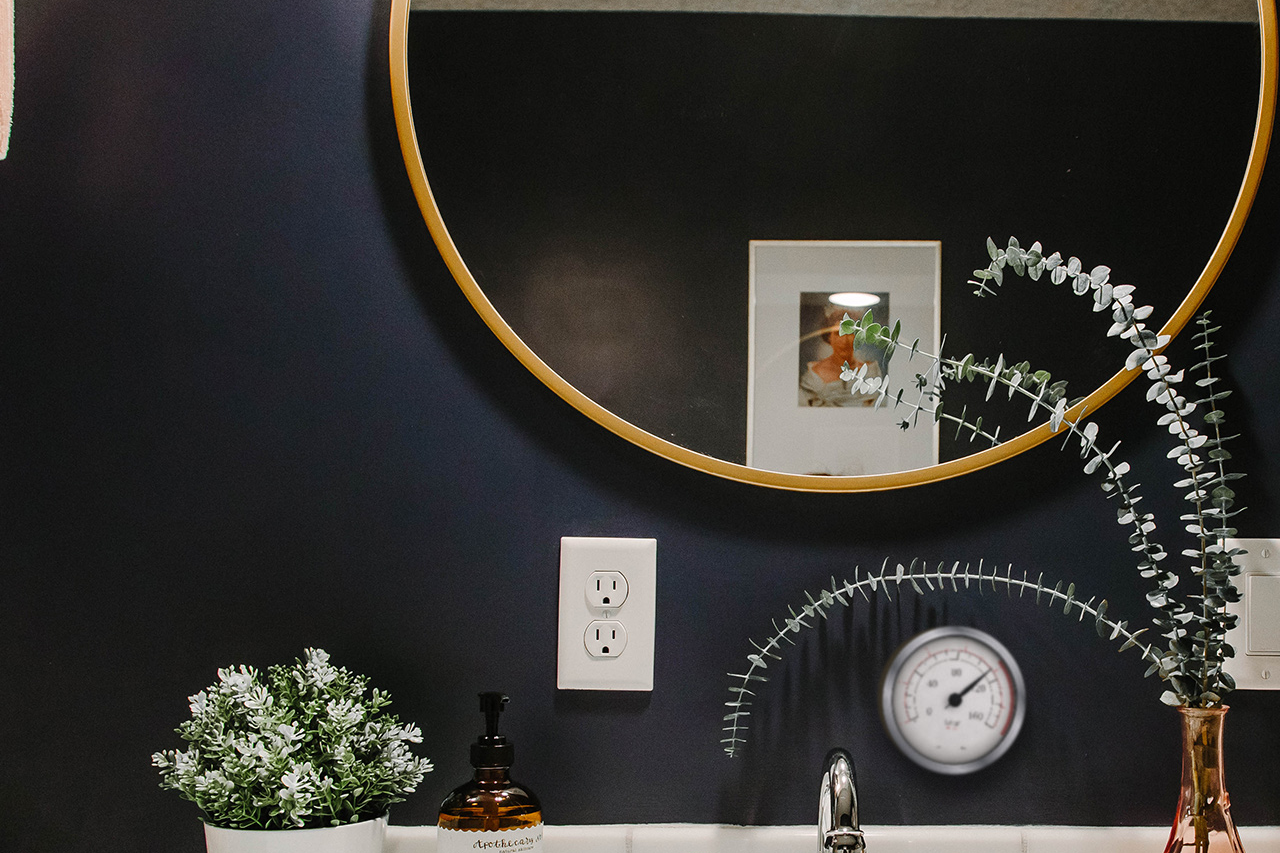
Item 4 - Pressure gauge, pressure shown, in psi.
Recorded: 110 psi
